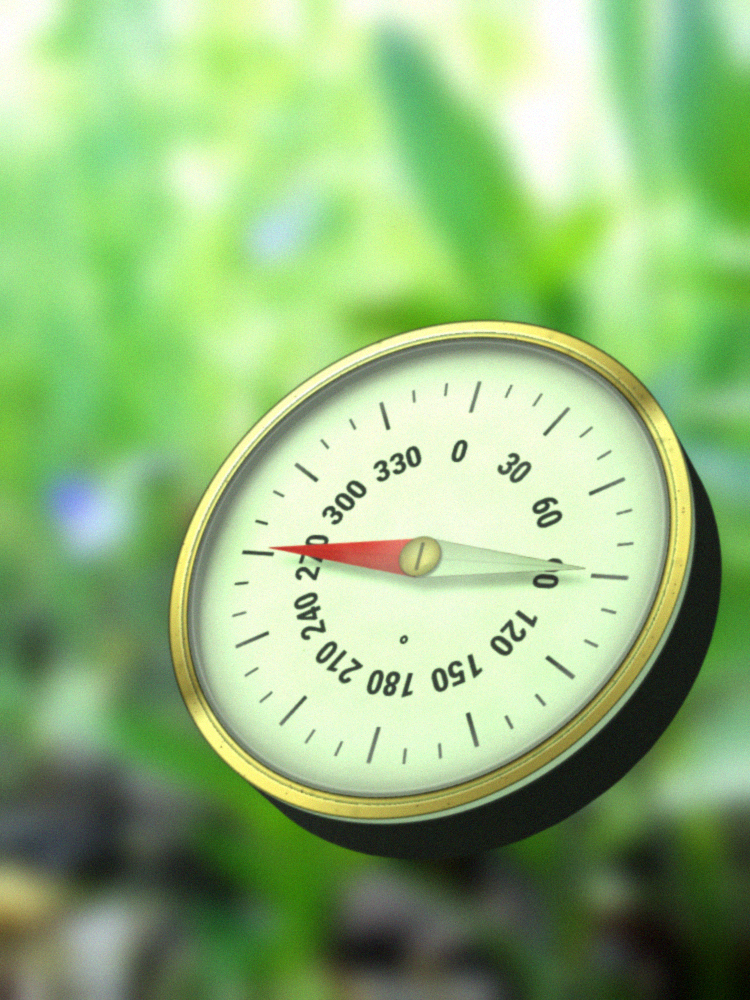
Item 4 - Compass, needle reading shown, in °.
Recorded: 270 °
